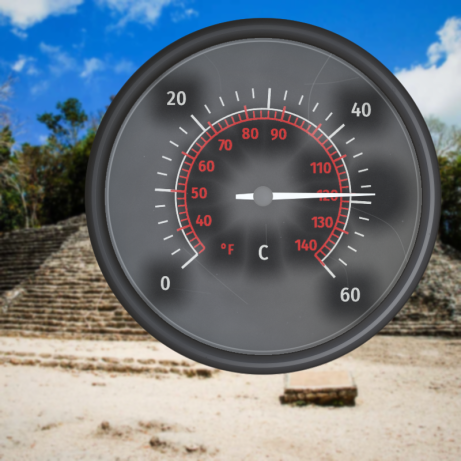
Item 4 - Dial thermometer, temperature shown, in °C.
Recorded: 49 °C
